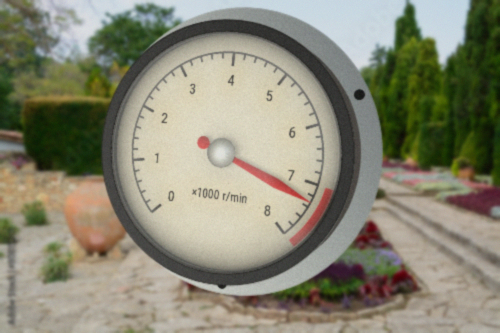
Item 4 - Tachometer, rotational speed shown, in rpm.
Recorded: 7300 rpm
